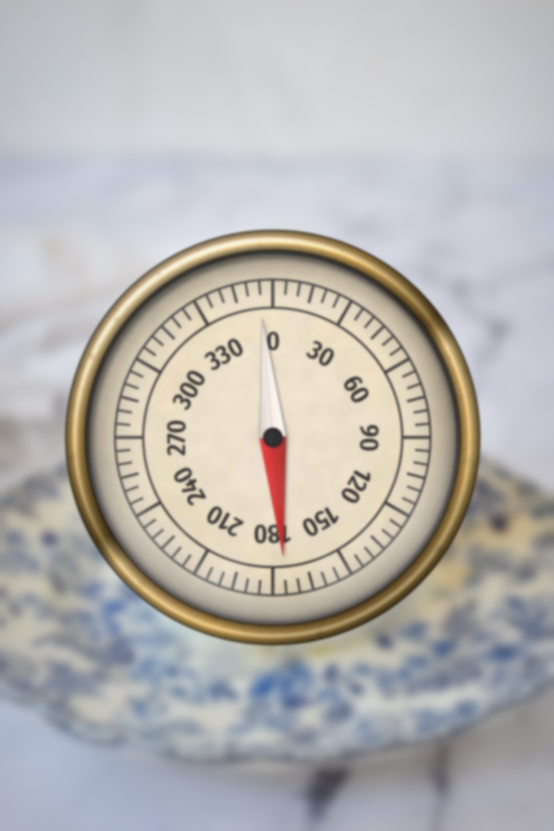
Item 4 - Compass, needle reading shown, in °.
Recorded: 175 °
